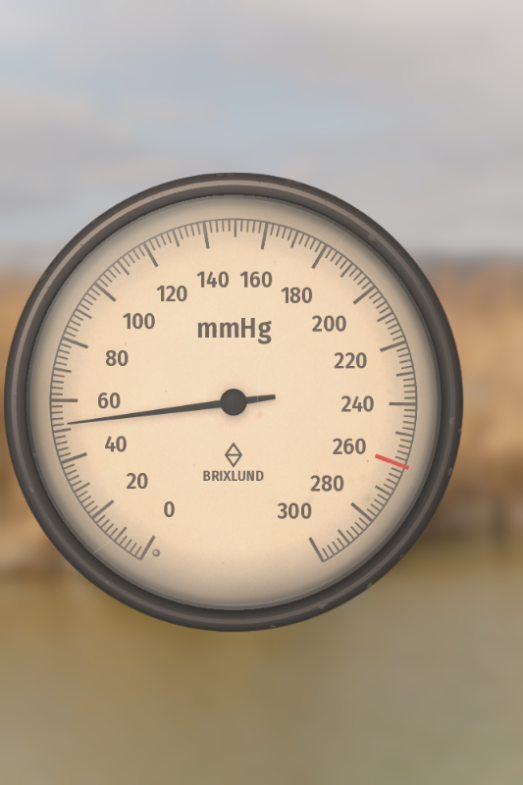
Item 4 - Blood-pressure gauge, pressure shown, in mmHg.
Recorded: 52 mmHg
